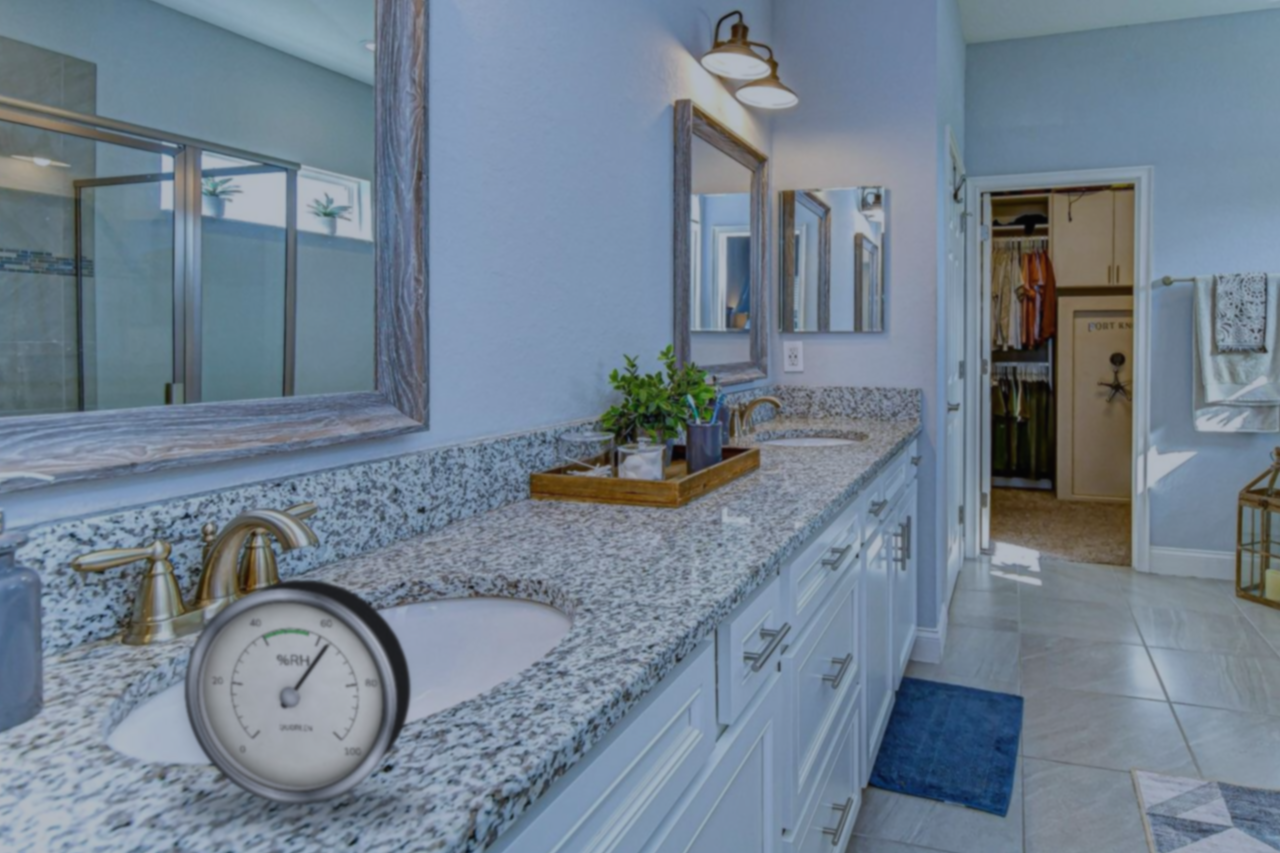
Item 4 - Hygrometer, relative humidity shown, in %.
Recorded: 64 %
